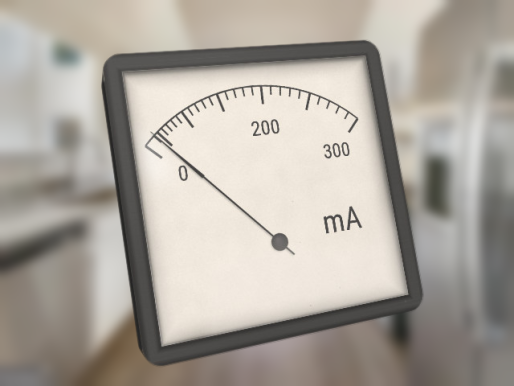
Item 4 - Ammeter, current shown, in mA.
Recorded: 40 mA
